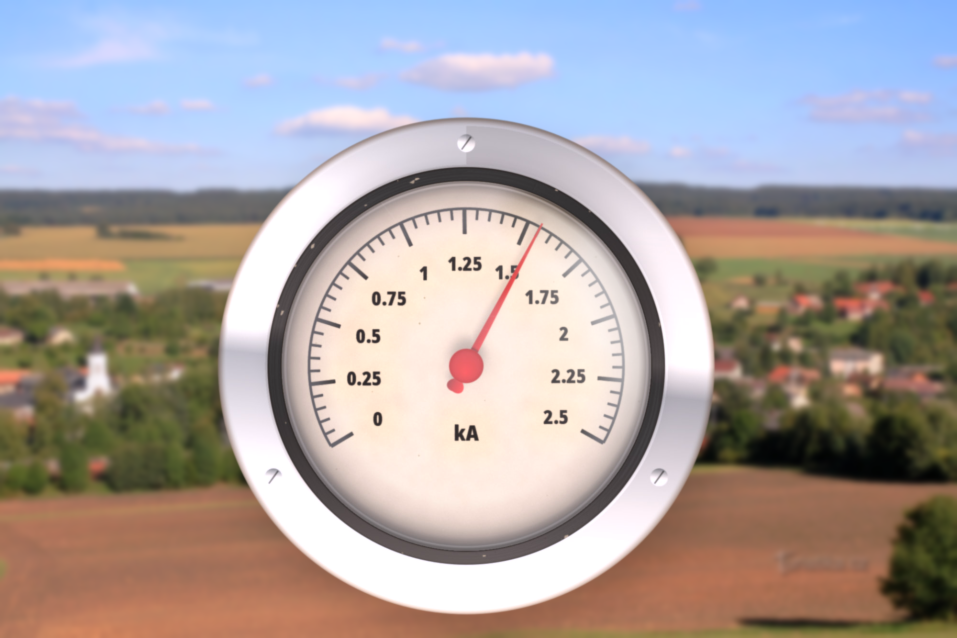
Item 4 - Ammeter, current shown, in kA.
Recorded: 1.55 kA
